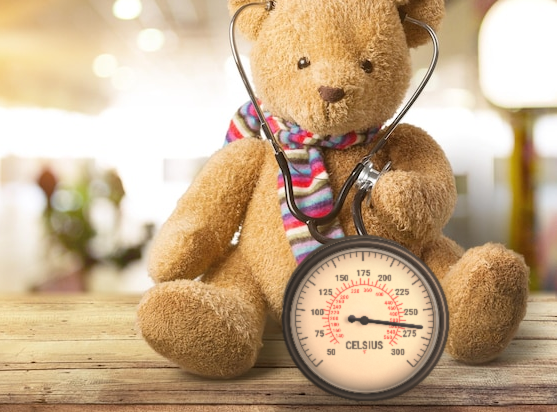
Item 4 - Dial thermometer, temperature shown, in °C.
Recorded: 265 °C
